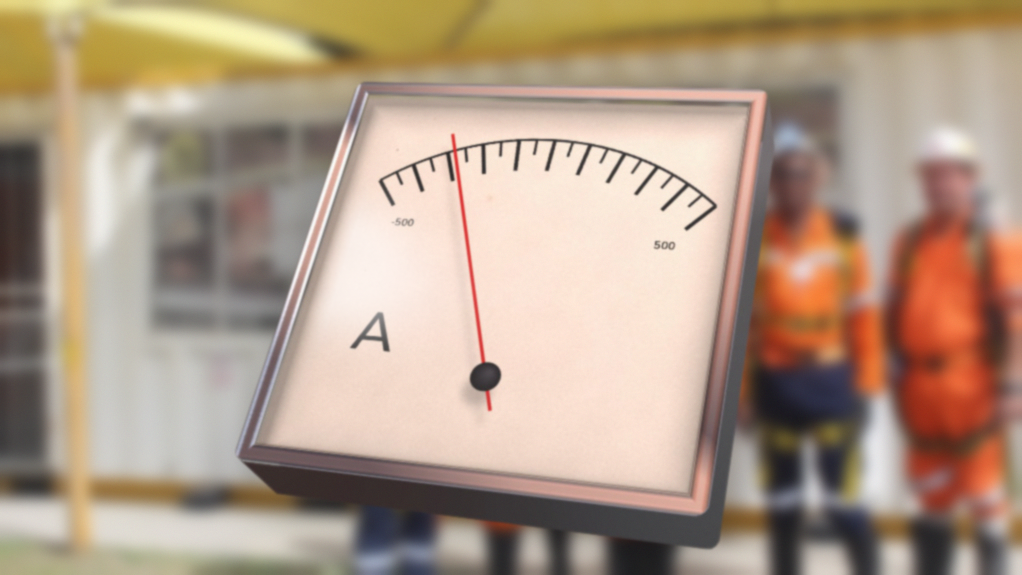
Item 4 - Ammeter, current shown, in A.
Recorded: -275 A
